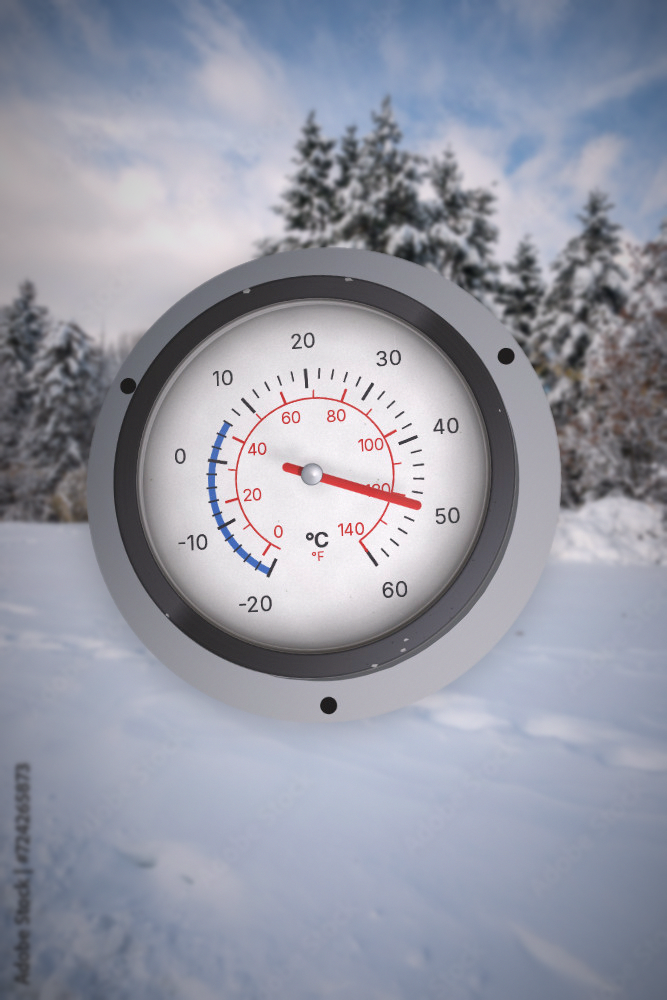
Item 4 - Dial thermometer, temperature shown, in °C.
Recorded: 50 °C
